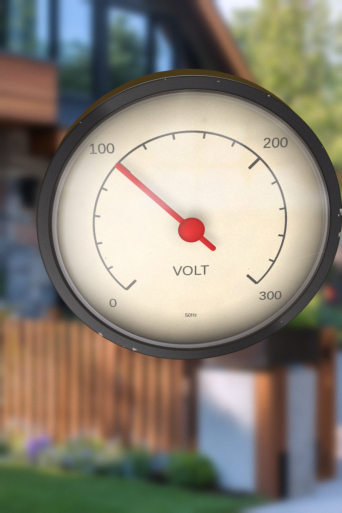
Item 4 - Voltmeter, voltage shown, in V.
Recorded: 100 V
